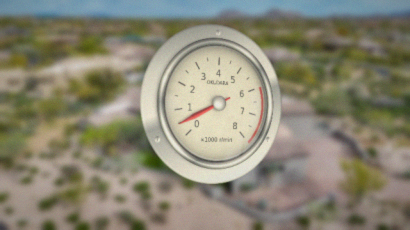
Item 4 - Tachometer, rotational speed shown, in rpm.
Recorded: 500 rpm
